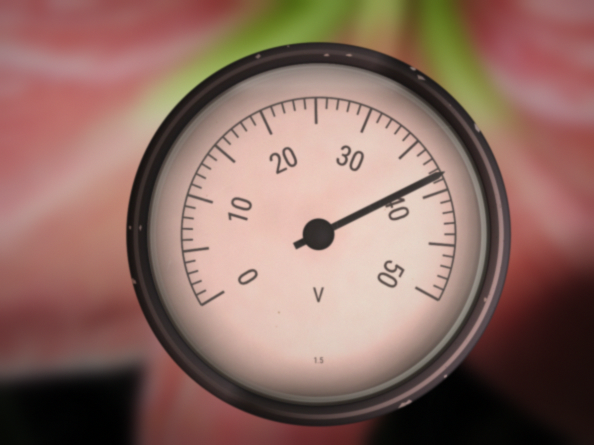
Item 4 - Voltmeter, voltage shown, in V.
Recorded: 38.5 V
